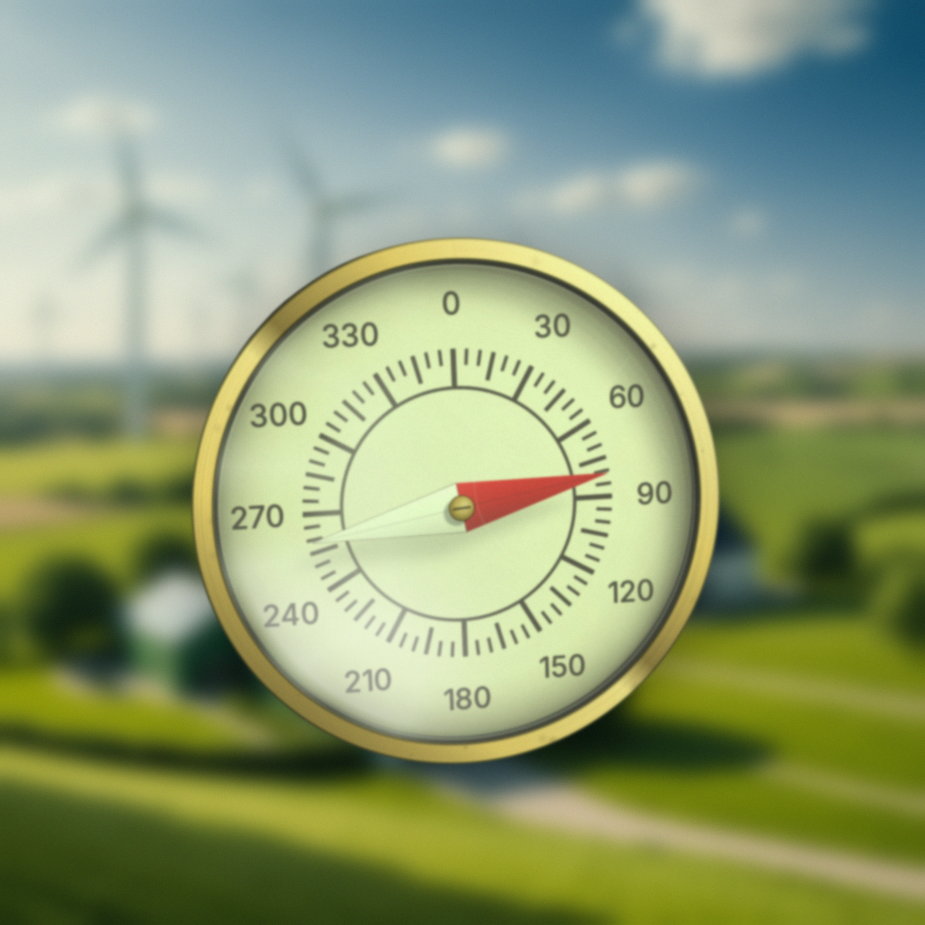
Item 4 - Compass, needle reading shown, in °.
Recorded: 80 °
